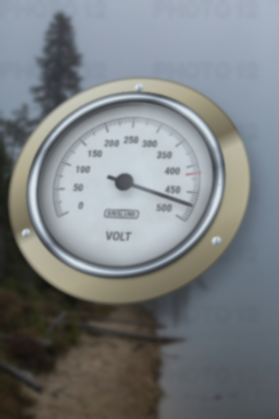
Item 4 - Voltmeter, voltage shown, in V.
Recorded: 475 V
